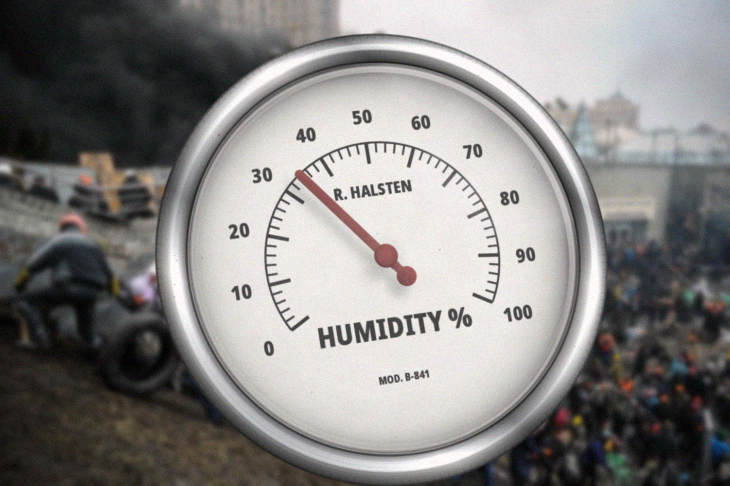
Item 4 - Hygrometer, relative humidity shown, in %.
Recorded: 34 %
